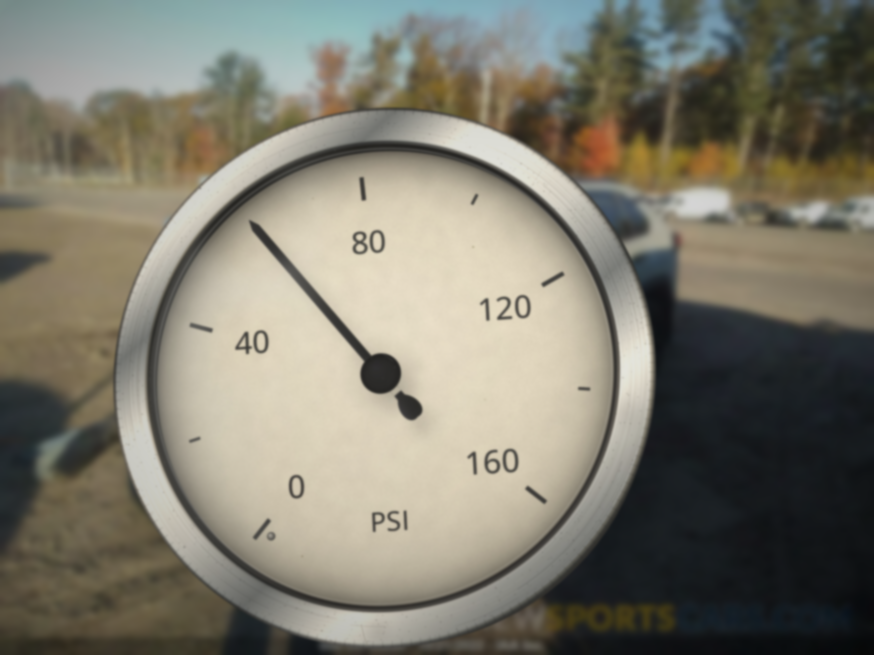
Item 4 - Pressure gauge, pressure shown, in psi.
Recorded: 60 psi
